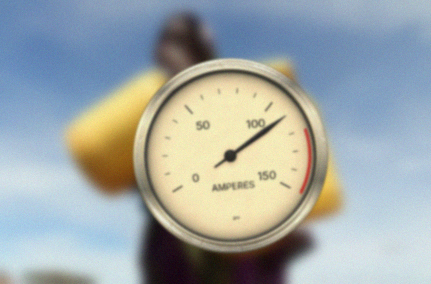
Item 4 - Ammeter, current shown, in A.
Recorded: 110 A
